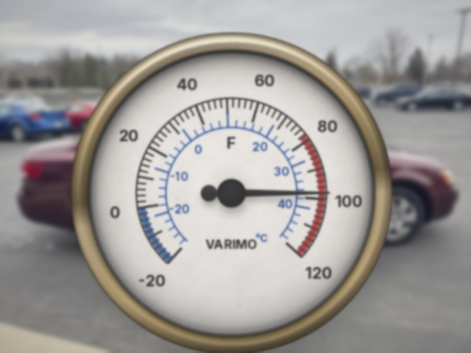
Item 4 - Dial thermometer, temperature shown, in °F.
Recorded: 98 °F
